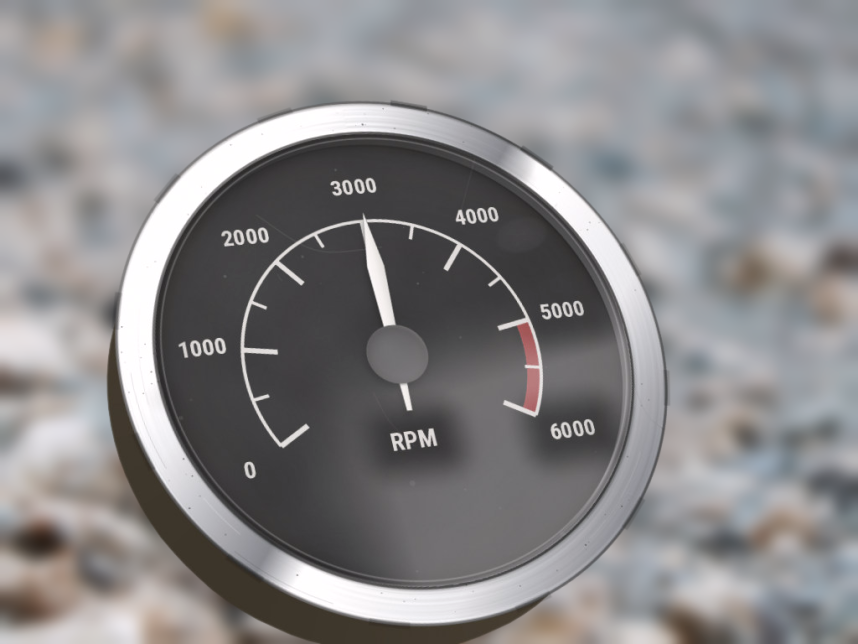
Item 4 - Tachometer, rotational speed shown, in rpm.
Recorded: 3000 rpm
